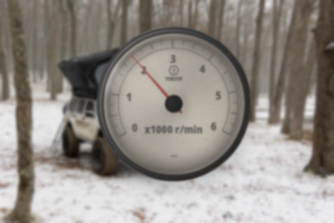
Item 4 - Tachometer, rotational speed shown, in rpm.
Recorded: 2000 rpm
